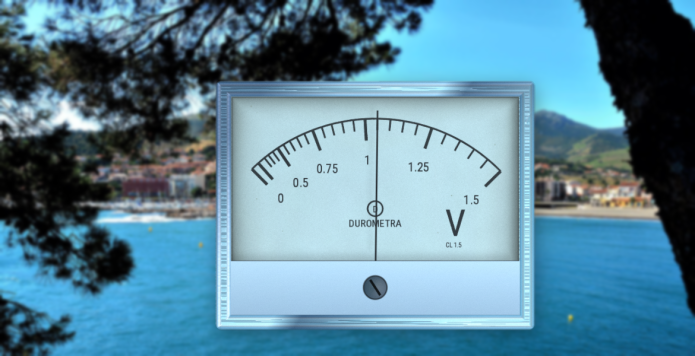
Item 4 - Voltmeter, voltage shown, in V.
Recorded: 1.05 V
